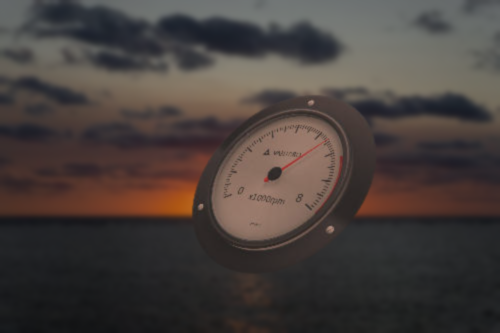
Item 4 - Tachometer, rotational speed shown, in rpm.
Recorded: 5500 rpm
